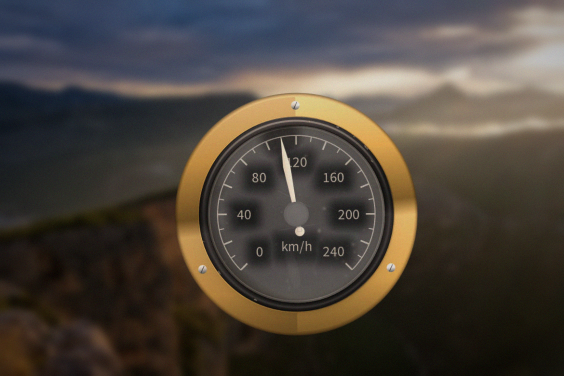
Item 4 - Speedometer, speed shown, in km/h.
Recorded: 110 km/h
